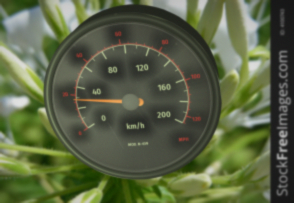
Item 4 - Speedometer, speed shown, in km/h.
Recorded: 30 km/h
